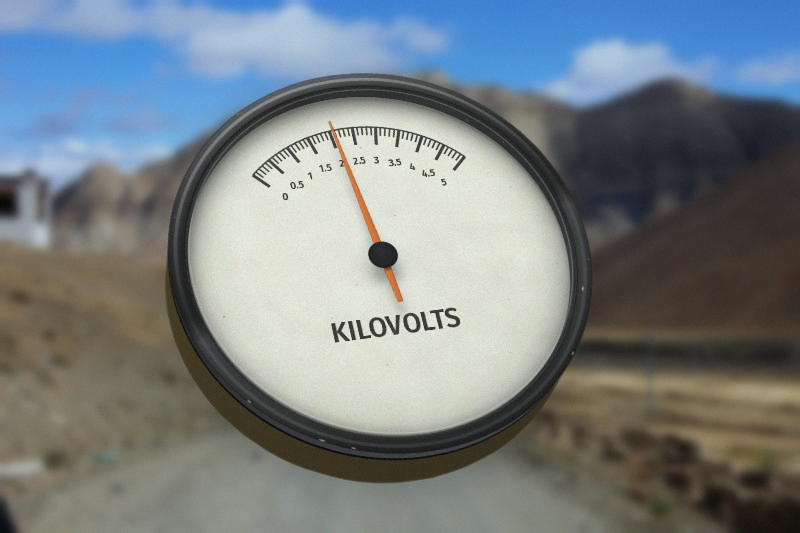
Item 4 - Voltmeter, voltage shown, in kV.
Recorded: 2 kV
